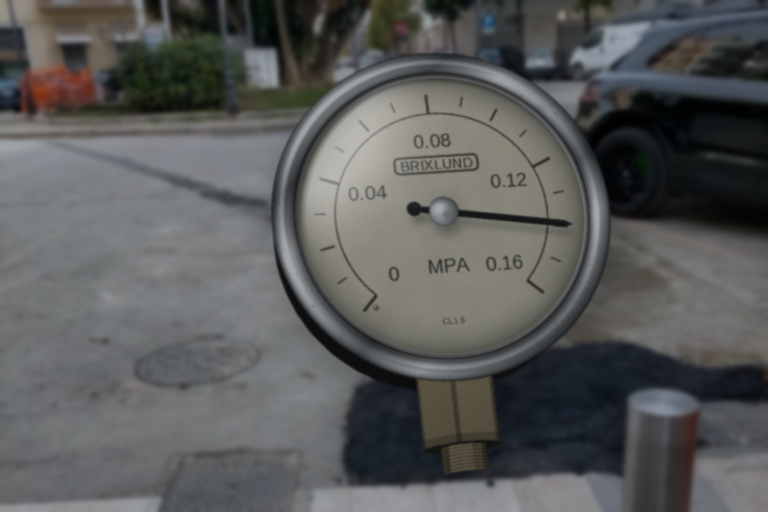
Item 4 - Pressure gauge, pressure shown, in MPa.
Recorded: 0.14 MPa
